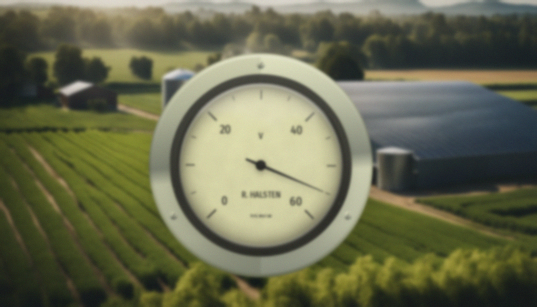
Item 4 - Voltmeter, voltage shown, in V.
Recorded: 55 V
